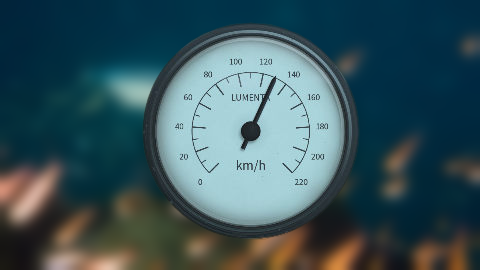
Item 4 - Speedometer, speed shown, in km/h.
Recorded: 130 km/h
